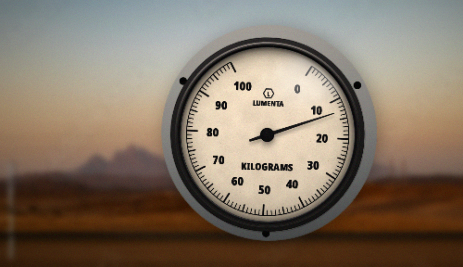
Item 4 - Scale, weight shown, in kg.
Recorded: 13 kg
